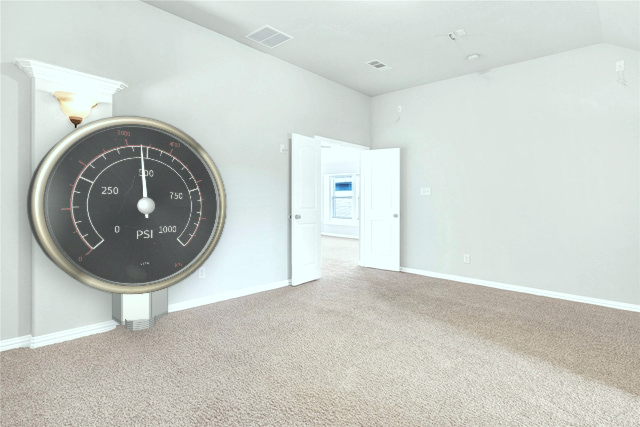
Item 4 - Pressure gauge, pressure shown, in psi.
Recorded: 475 psi
